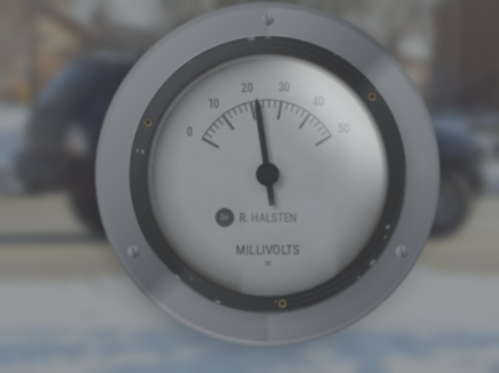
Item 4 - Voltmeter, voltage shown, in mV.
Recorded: 22 mV
